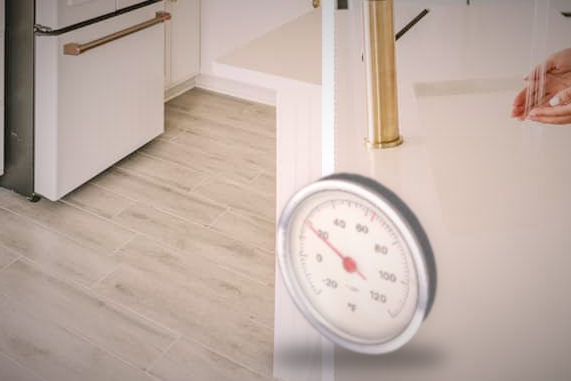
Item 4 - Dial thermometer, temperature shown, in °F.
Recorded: 20 °F
